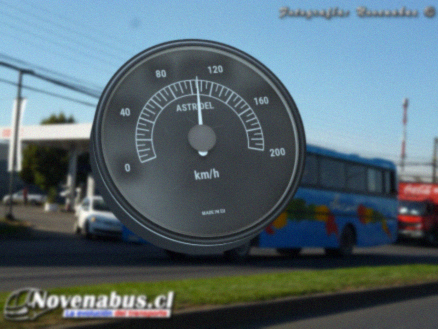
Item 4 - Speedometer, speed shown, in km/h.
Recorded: 105 km/h
